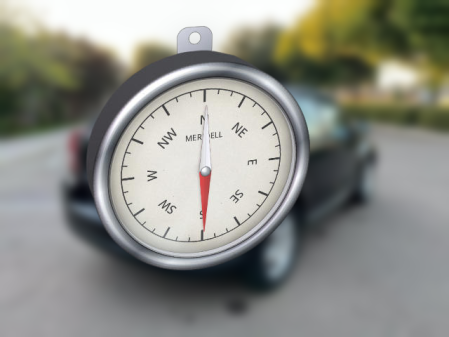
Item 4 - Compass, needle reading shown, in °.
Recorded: 180 °
